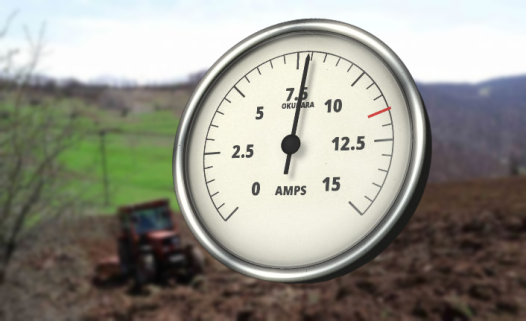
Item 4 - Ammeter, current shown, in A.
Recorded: 8 A
